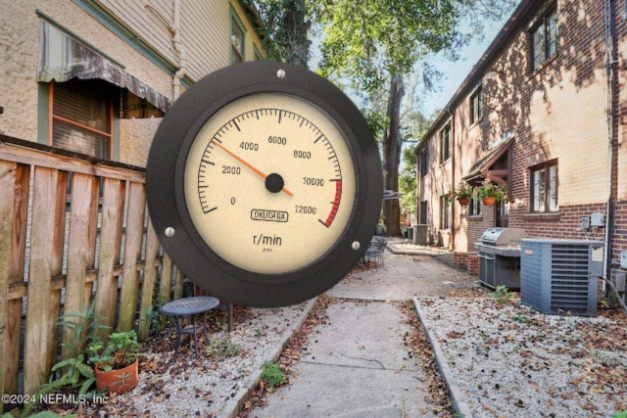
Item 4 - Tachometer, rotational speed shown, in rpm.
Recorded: 2800 rpm
